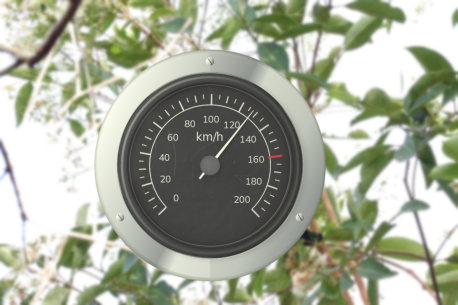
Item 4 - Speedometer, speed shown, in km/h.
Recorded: 127.5 km/h
